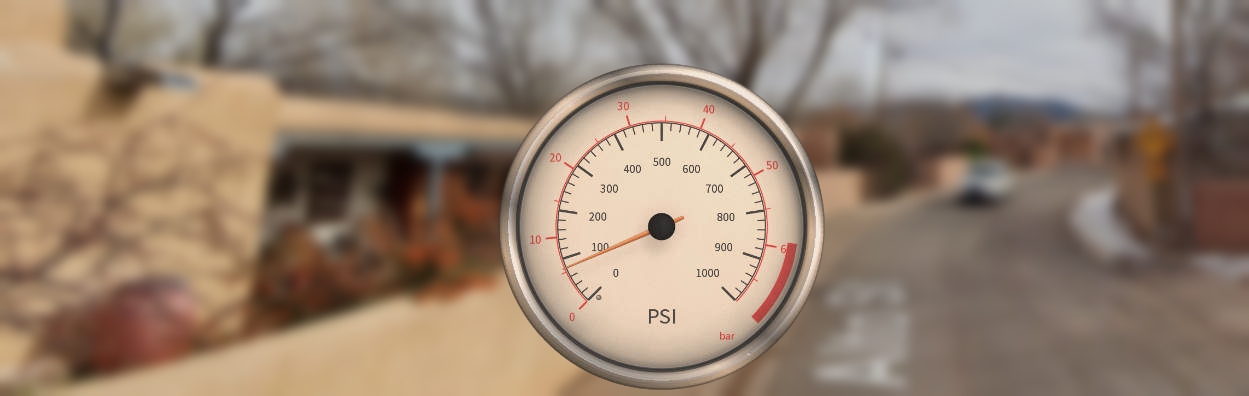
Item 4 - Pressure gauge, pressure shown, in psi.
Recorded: 80 psi
